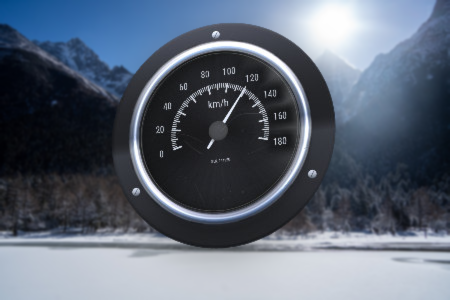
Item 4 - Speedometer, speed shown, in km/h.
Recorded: 120 km/h
